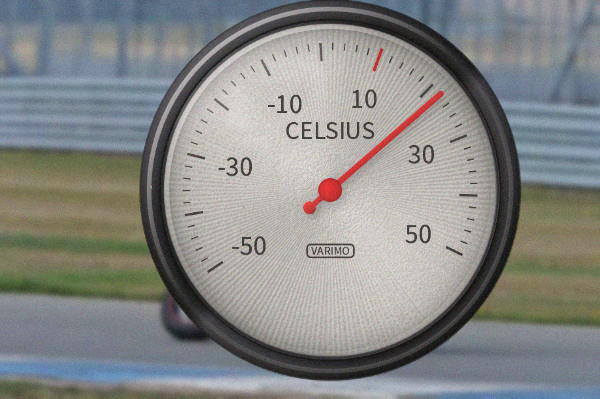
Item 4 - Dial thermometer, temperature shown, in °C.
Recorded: 22 °C
